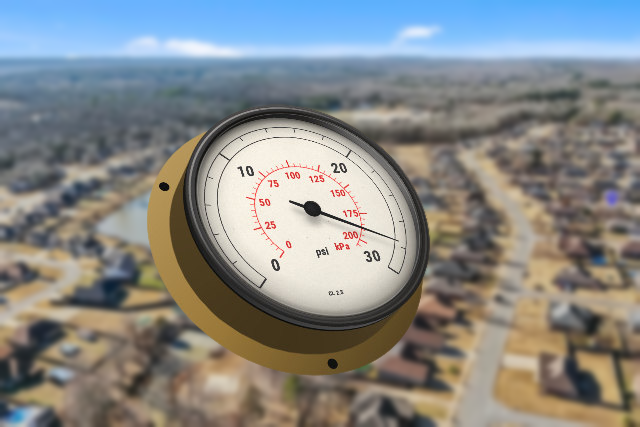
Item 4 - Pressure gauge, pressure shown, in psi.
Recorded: 28 psi
